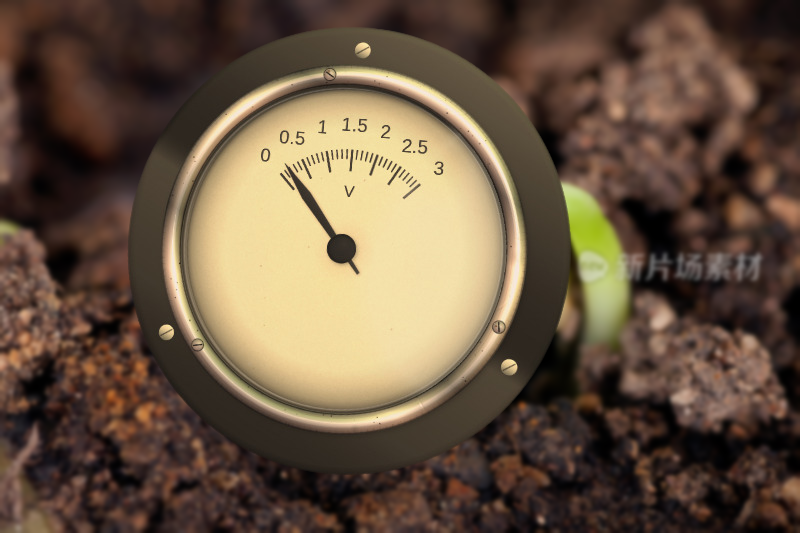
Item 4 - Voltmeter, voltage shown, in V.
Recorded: 0.2 V
